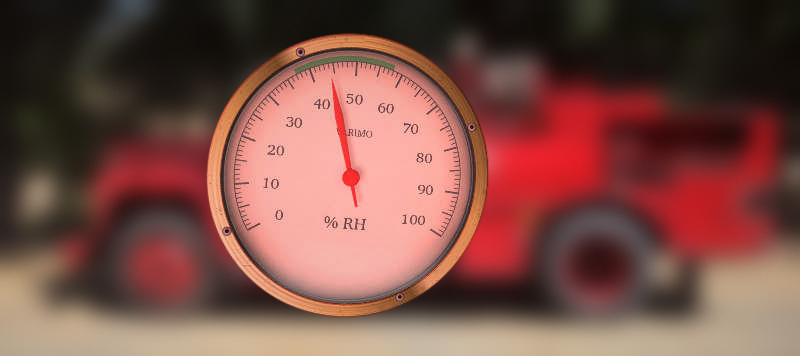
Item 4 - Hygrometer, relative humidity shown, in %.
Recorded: 44 %
